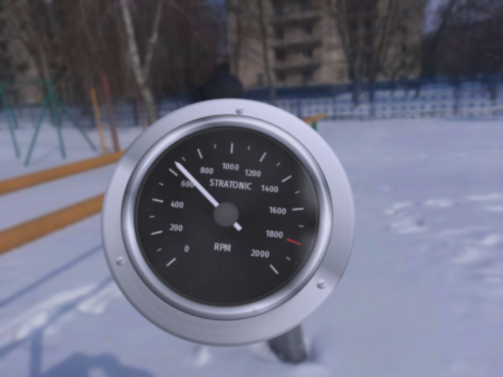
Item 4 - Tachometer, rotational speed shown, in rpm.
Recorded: 650 rpm
